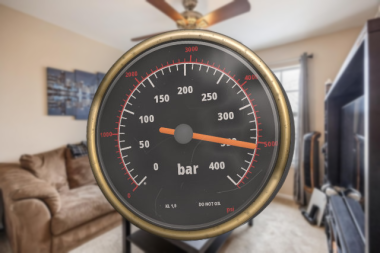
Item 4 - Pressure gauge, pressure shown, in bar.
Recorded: 350 bar
